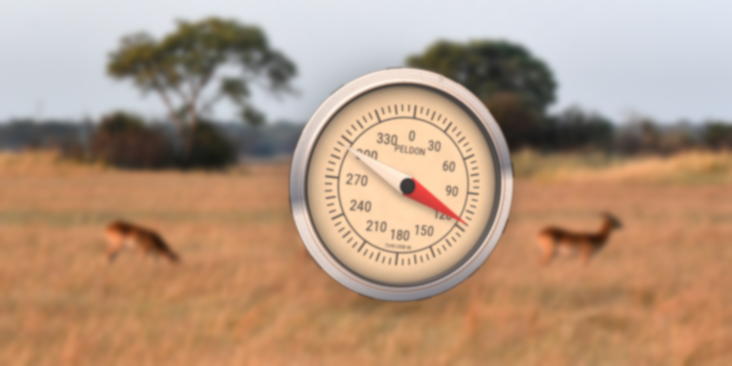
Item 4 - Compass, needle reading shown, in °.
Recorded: 115 °
